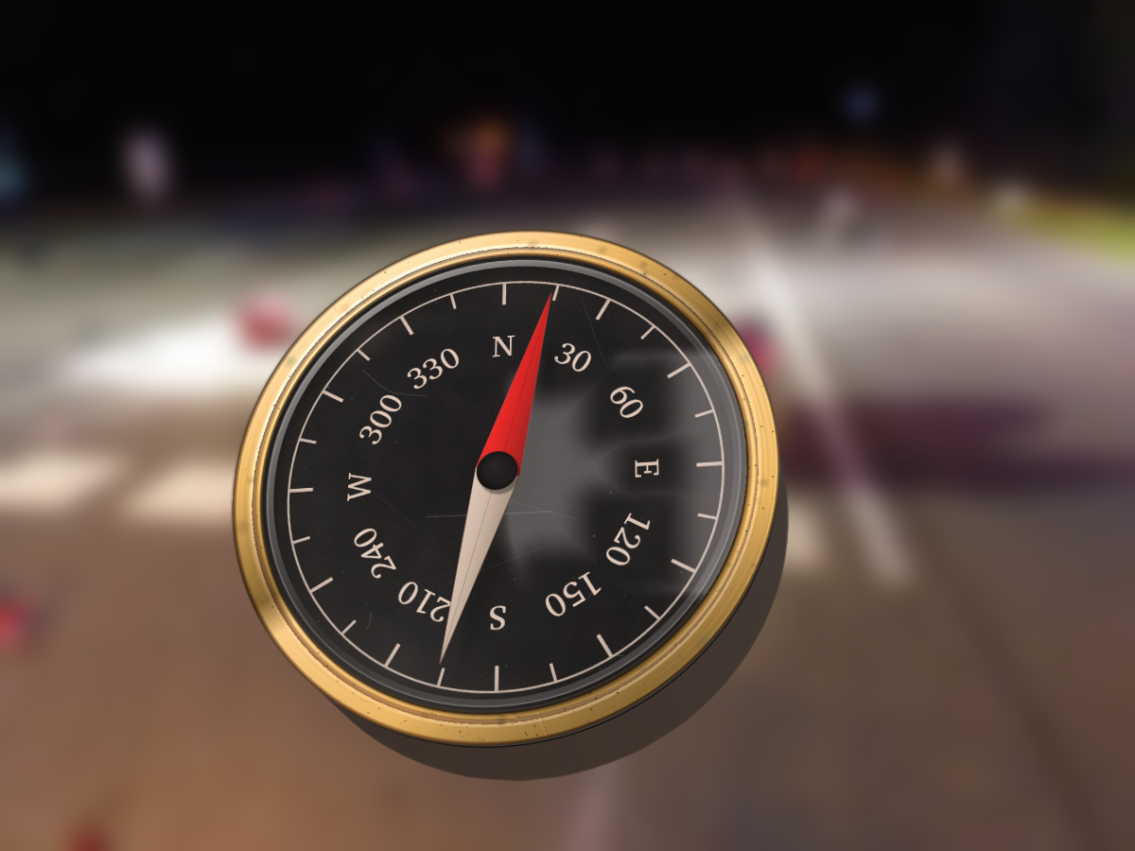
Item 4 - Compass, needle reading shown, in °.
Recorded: 15 °
